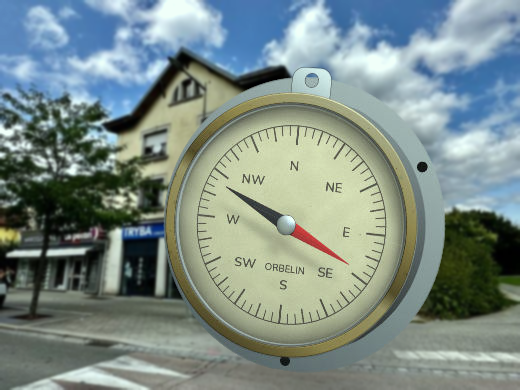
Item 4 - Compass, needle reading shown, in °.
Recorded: 115 °
